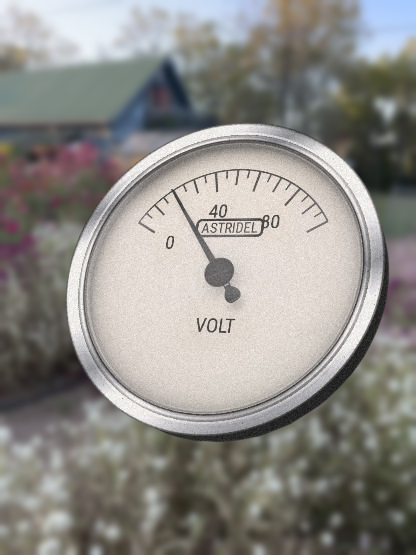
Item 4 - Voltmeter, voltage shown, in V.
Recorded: 20 V
